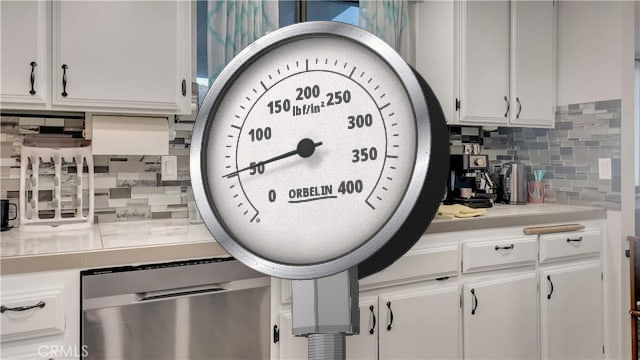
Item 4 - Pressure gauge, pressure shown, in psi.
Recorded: 50 psi
